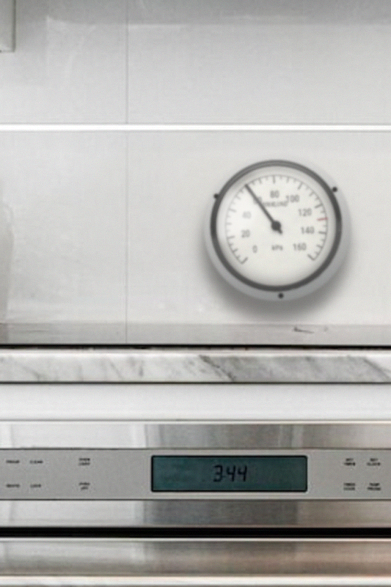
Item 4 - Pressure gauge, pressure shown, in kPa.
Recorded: 60 kPa
